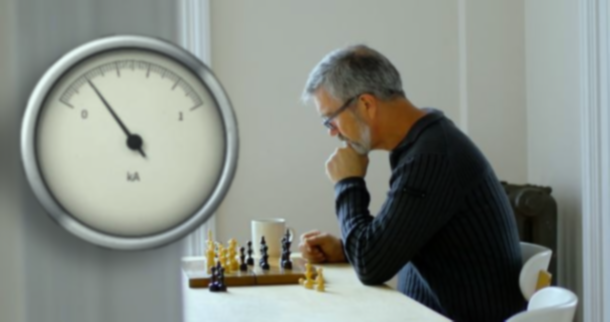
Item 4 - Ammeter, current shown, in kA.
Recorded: 0.2 kA
